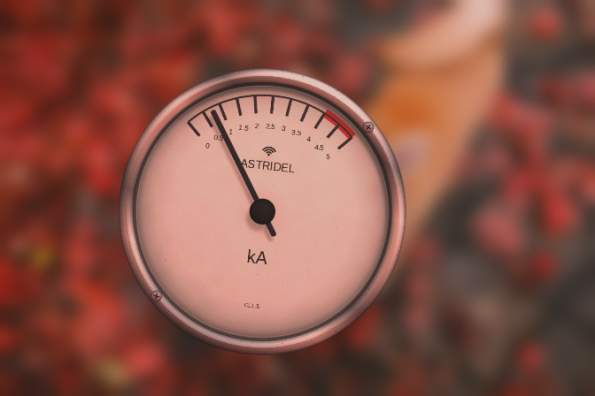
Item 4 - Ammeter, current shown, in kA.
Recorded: 0.75 kA
